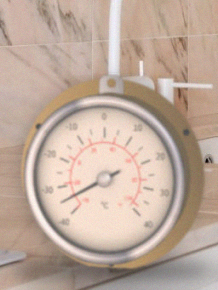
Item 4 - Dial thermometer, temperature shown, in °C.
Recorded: -35 °C
